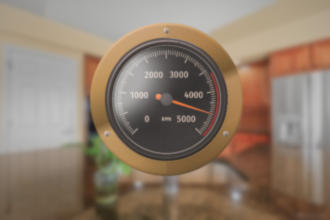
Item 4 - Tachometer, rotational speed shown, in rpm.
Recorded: 4500 rpm
